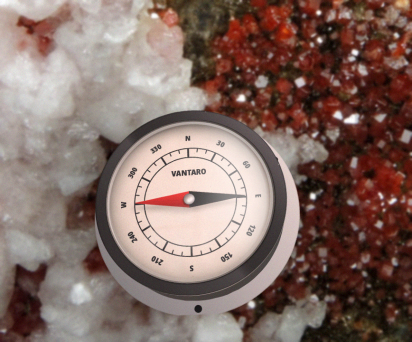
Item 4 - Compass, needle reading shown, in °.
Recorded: 270 °
